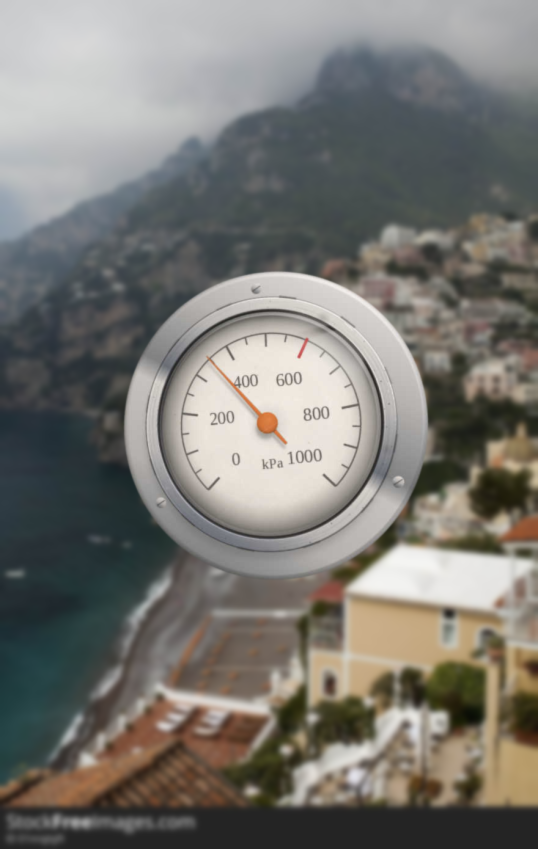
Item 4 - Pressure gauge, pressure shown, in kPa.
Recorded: 350 kPa
